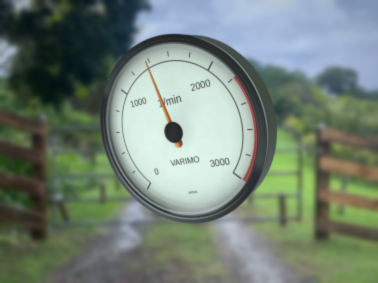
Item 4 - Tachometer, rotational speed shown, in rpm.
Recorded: 1400 rpm
